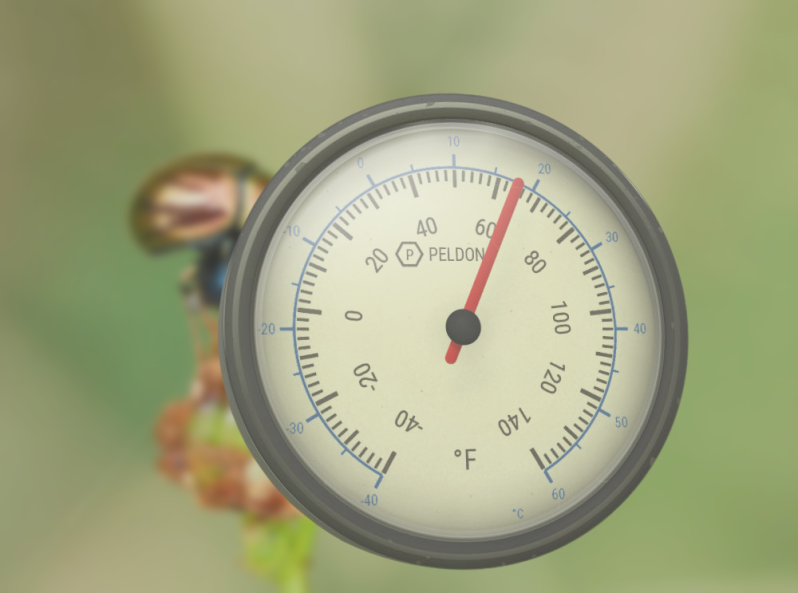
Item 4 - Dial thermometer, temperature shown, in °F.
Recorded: 64 °F
